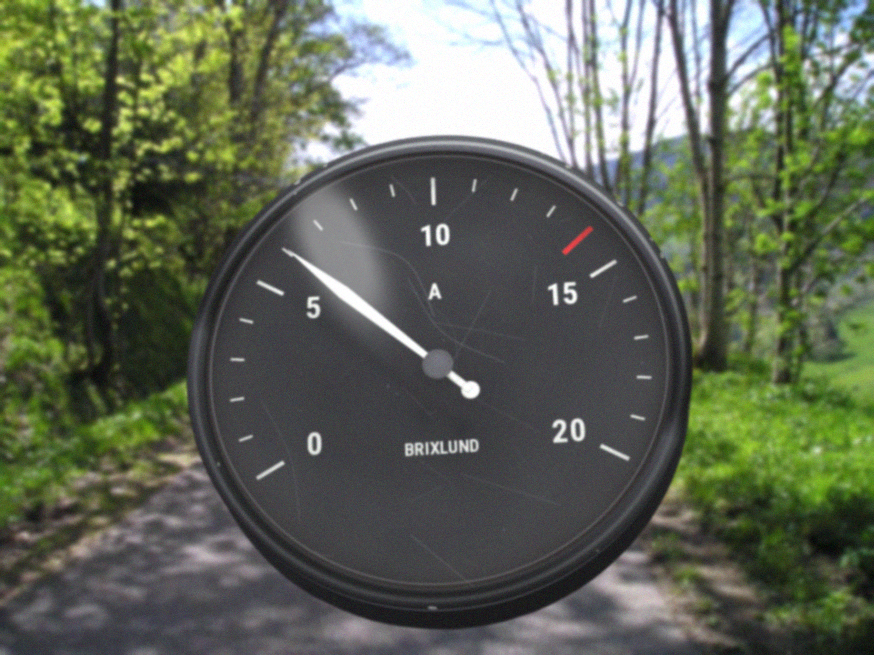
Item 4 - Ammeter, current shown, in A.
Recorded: 6 A
